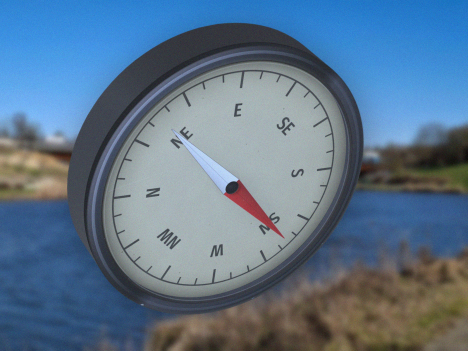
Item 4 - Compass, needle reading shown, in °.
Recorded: 225 °
